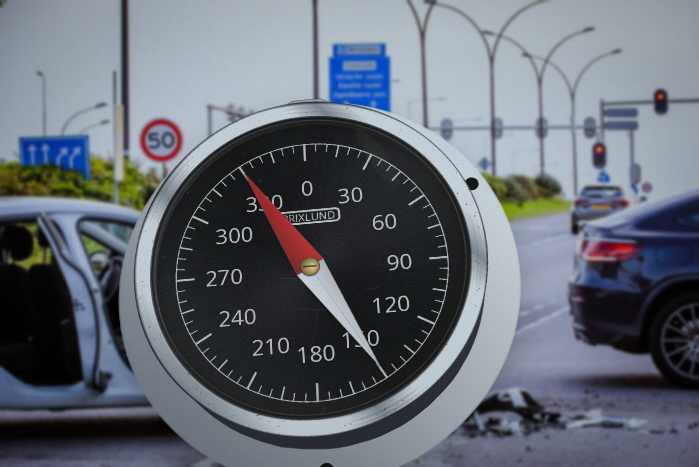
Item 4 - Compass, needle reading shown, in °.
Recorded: 330 °
